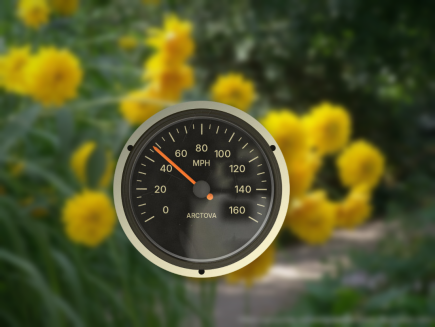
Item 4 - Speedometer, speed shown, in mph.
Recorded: 47.5 mph
